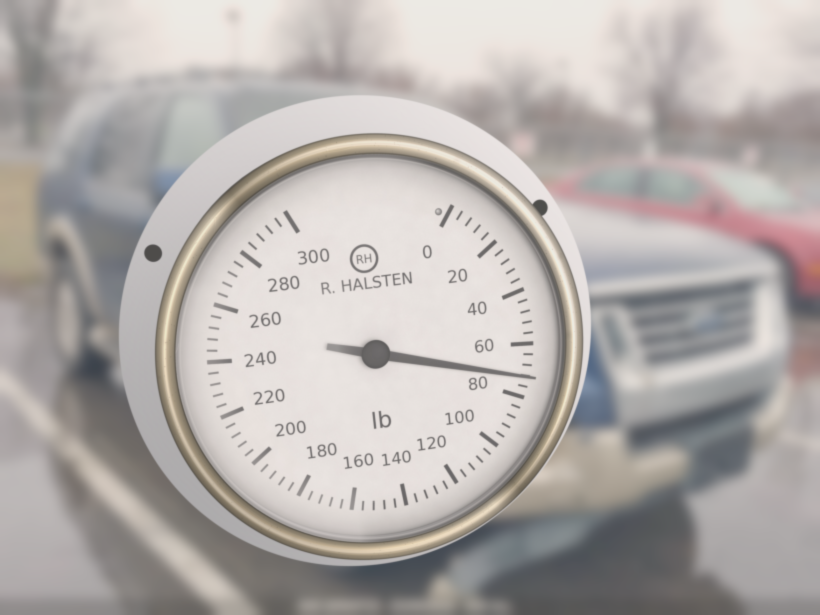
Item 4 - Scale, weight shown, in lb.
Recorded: 72 lb
